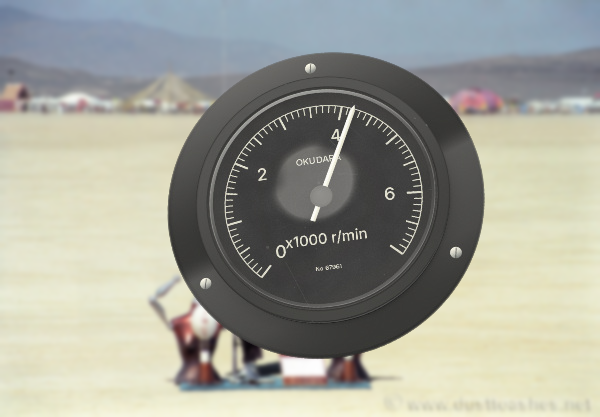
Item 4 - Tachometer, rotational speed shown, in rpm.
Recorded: 4200 rpm
